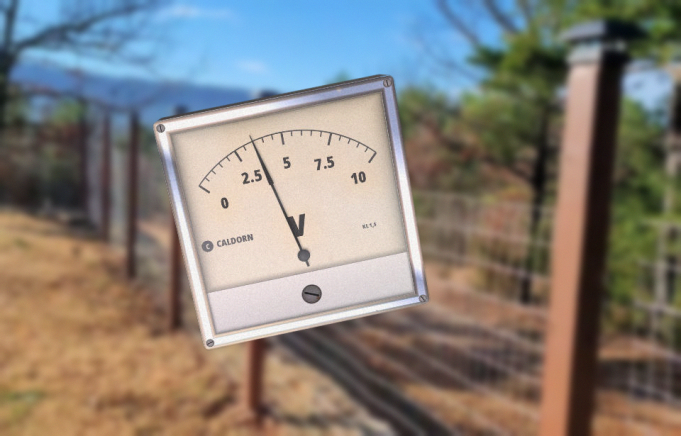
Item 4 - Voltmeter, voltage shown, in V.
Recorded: 3.5 V
